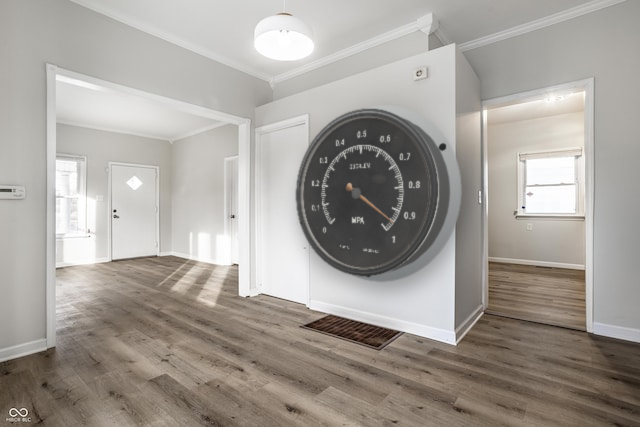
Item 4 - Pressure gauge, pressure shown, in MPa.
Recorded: 0.95 MPa
